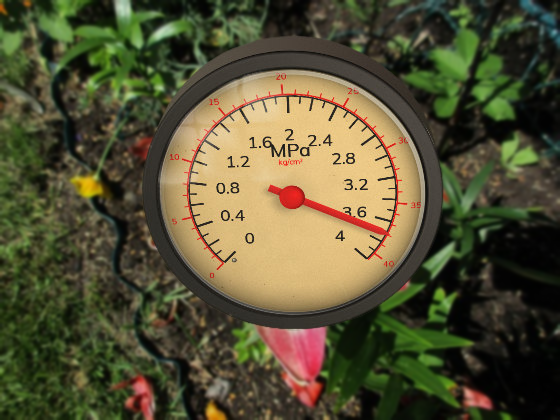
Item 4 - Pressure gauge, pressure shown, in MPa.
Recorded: 3.7 MPa
